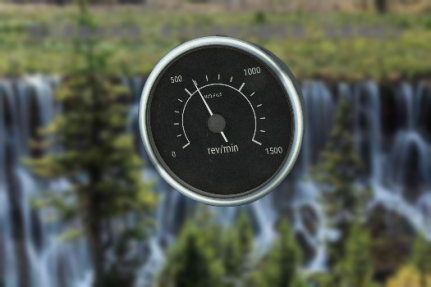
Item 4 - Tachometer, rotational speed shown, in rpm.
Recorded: 600 rpm
